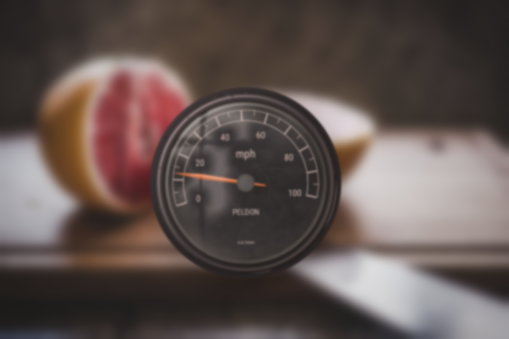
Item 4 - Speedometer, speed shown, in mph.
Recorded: 12.5 mph
